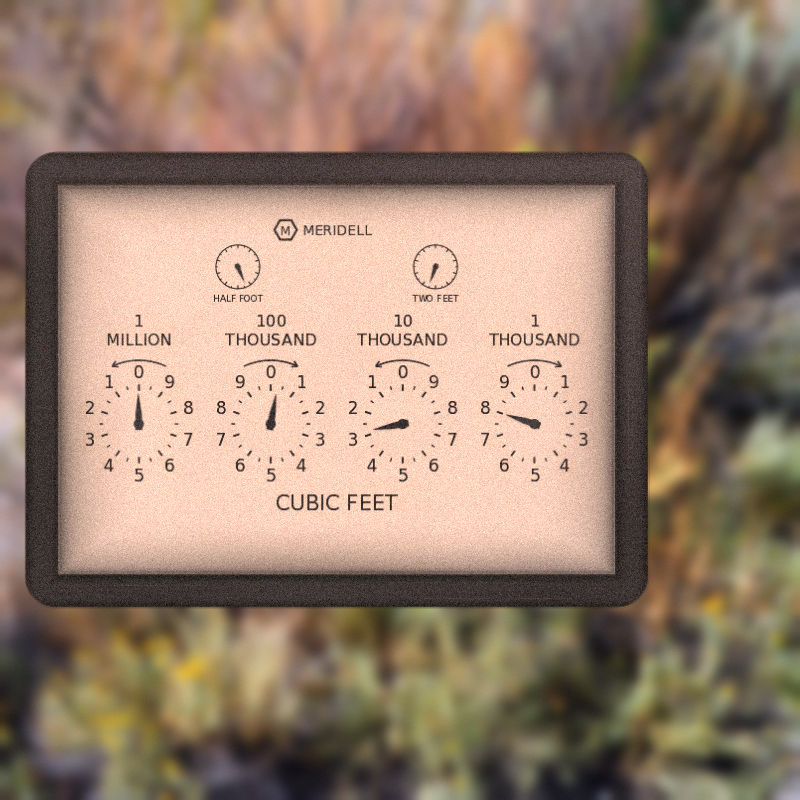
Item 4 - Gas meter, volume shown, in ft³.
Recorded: 2800 ft³
